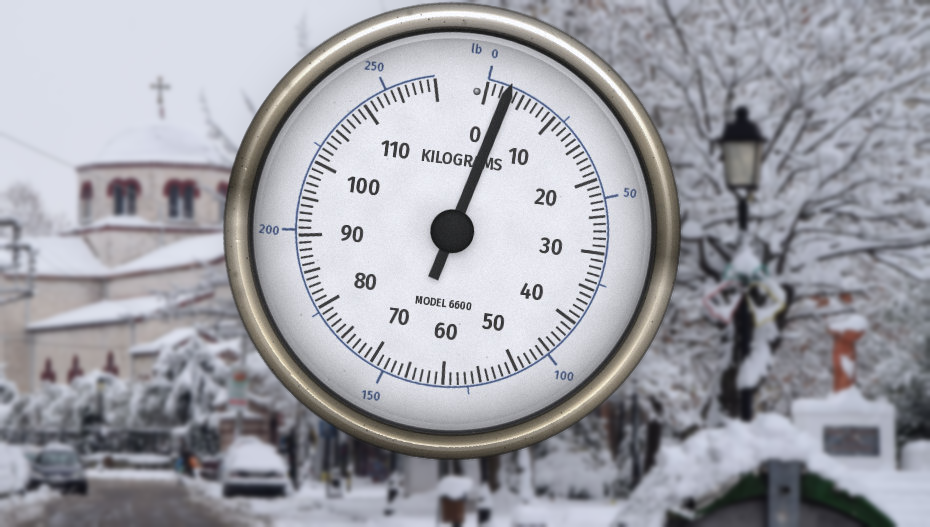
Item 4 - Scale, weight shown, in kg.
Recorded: 3 kg
